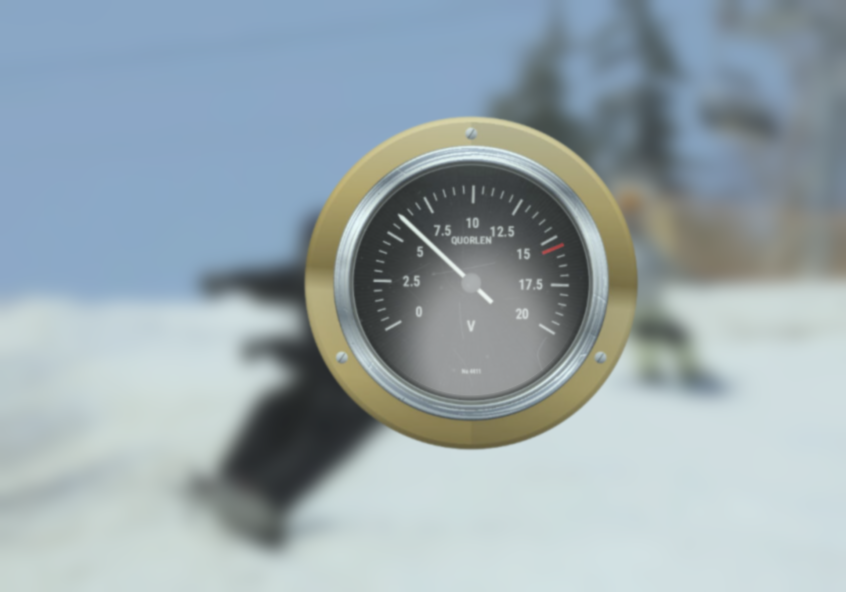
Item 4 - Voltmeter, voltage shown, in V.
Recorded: 6 V
